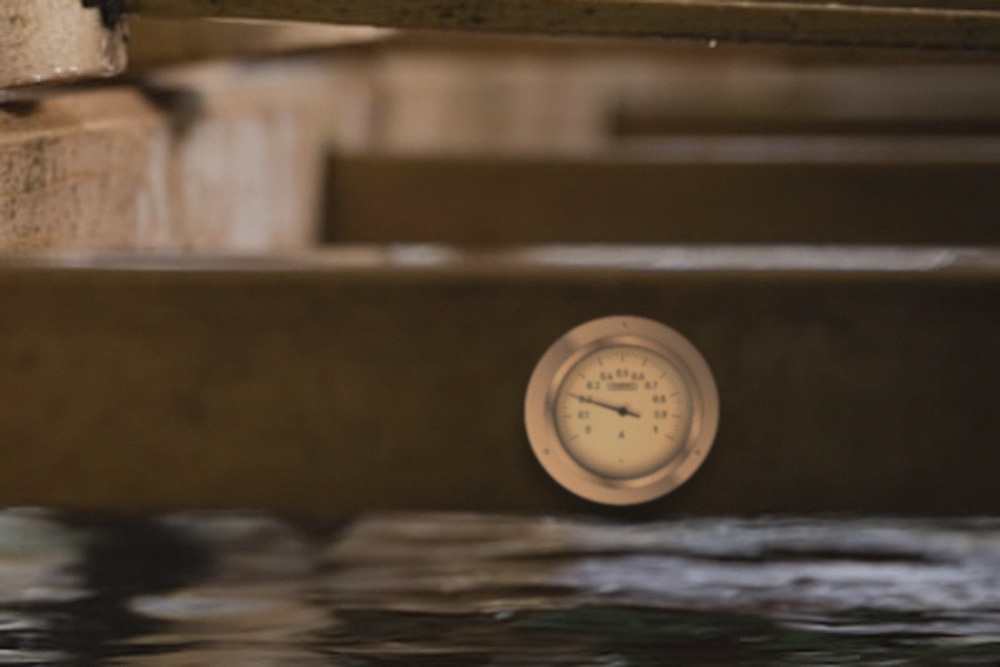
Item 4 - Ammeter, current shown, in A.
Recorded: 0.2 A
